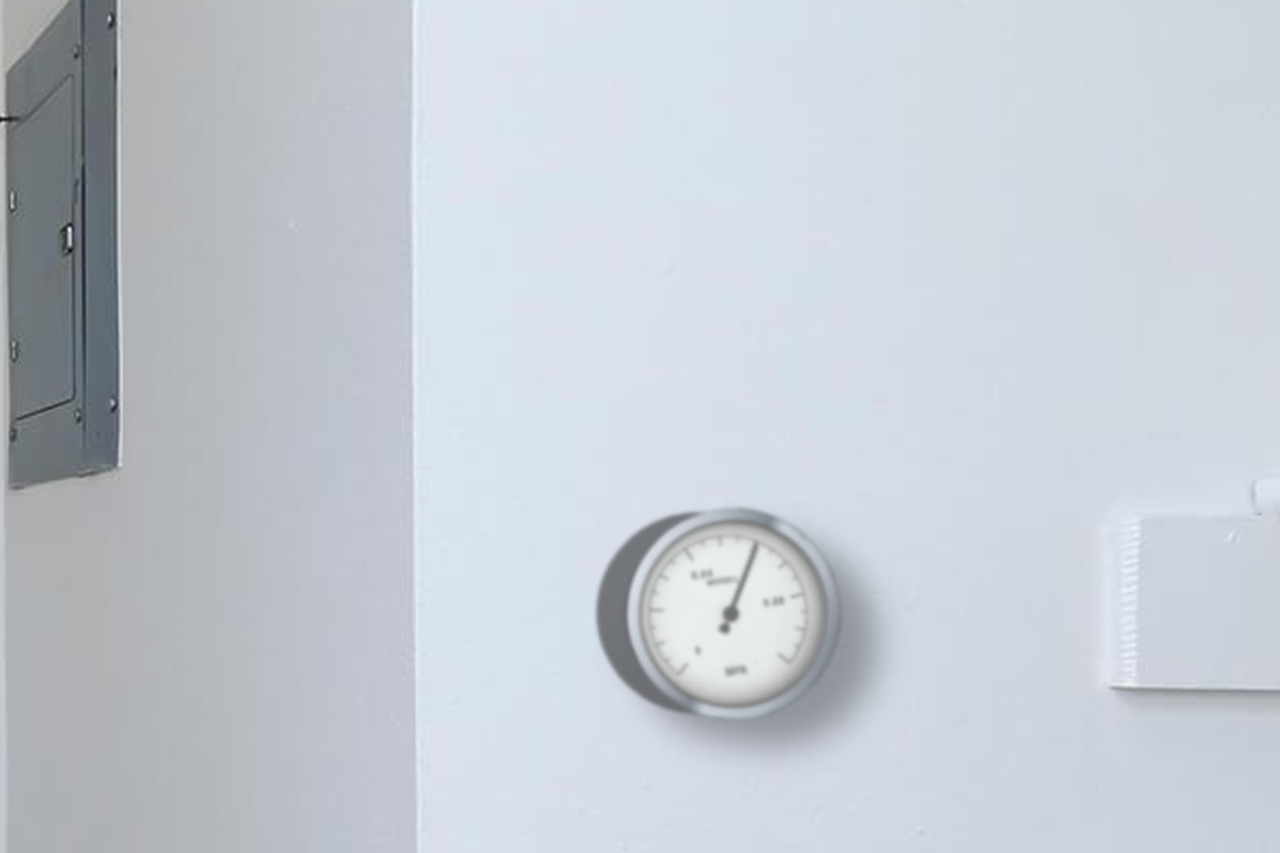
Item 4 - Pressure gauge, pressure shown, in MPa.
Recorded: 0.06 MPa
